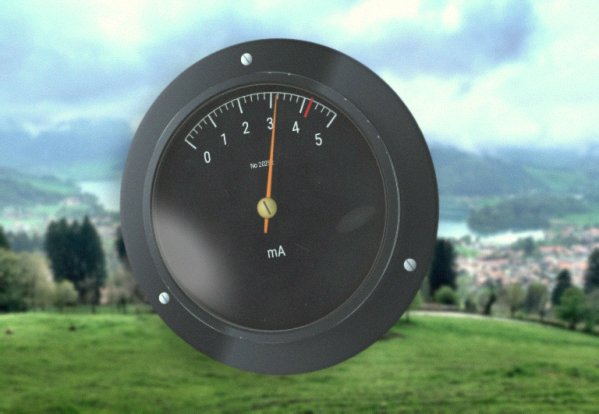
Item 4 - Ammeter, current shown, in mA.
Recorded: 3.2 mA
